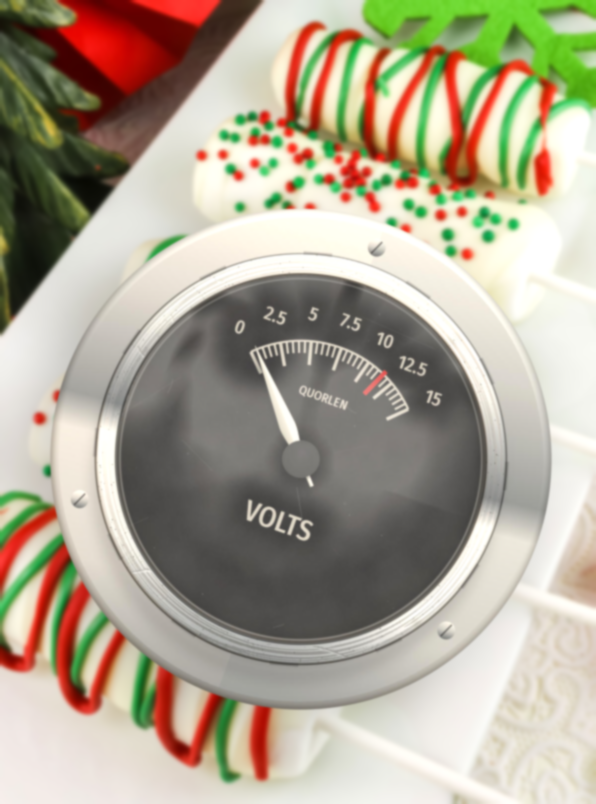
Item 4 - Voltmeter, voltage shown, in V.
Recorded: 0.5 V
